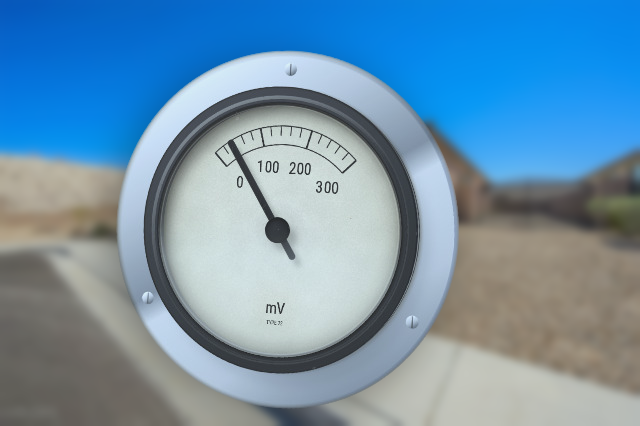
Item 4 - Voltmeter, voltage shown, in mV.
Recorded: 40 mV
